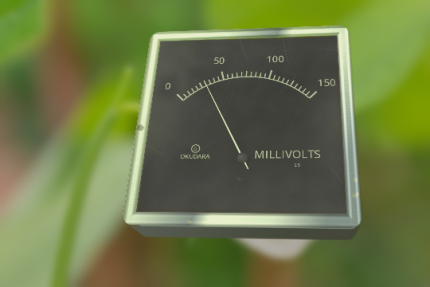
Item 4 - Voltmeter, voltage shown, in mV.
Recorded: 30 mV
